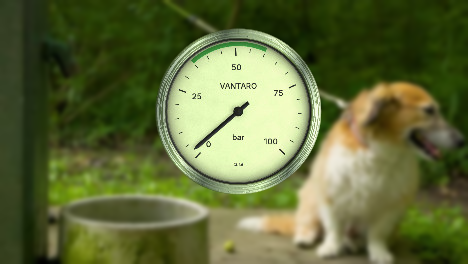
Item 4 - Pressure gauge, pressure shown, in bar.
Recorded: 2.5 bar
